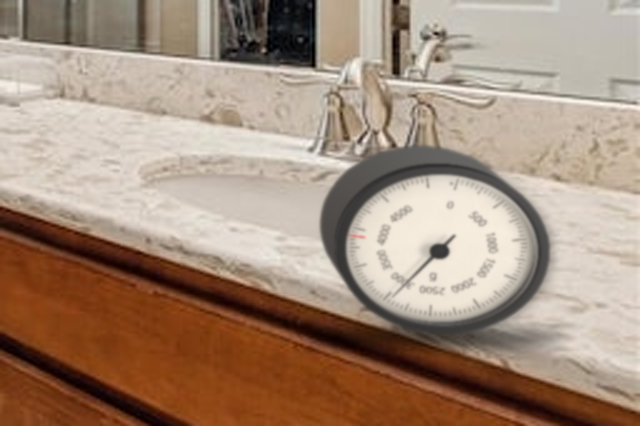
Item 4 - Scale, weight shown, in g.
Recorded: 3000 g
